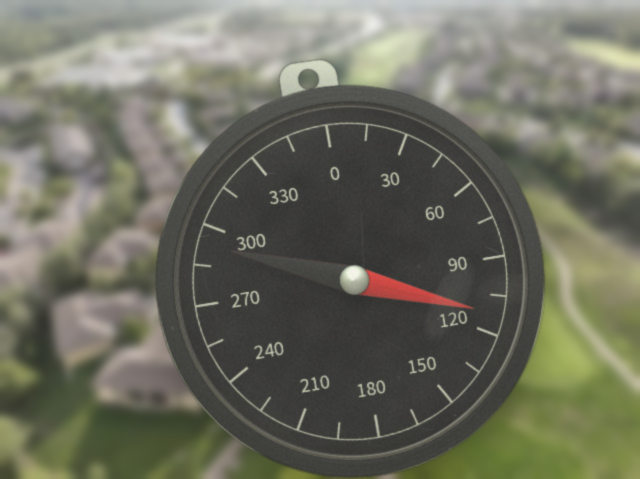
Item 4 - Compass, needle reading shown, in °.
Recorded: 112.5 °
